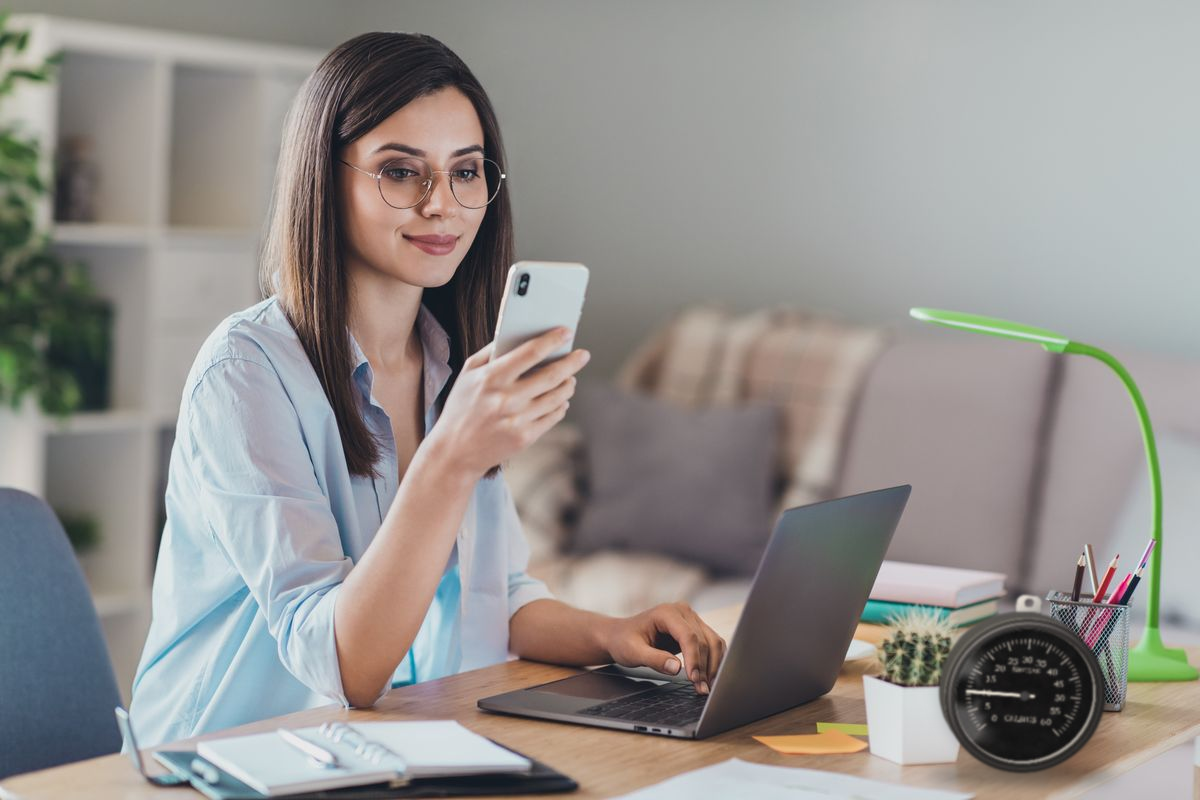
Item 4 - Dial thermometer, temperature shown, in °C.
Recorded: 10 °C
